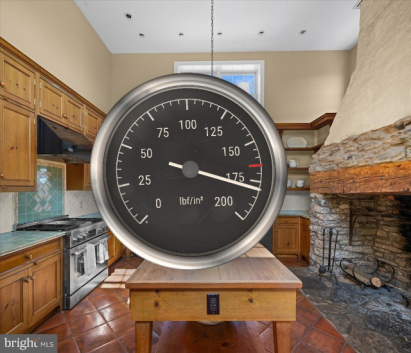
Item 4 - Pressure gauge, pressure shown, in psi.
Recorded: 180 psi
